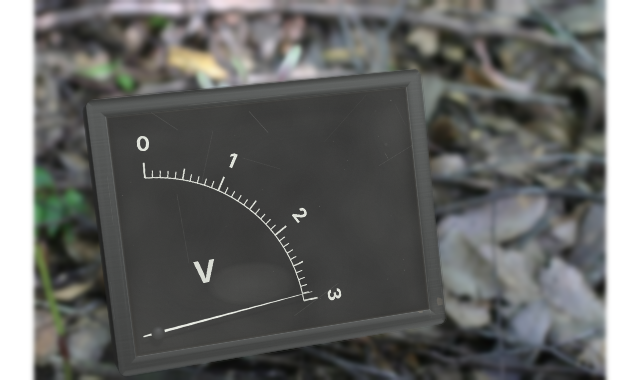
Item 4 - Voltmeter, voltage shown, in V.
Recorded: 2.9 V
